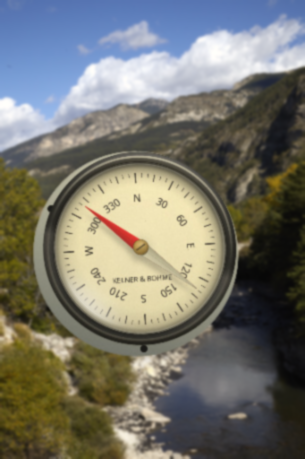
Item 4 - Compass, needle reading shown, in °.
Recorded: 310 °
